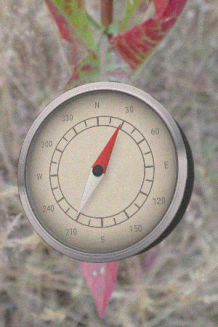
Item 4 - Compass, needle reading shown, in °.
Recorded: 30 °
